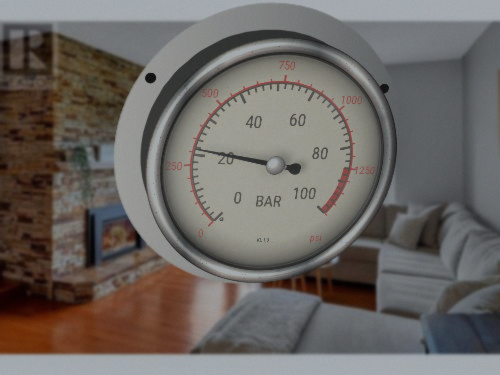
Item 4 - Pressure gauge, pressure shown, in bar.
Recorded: 22 bar
